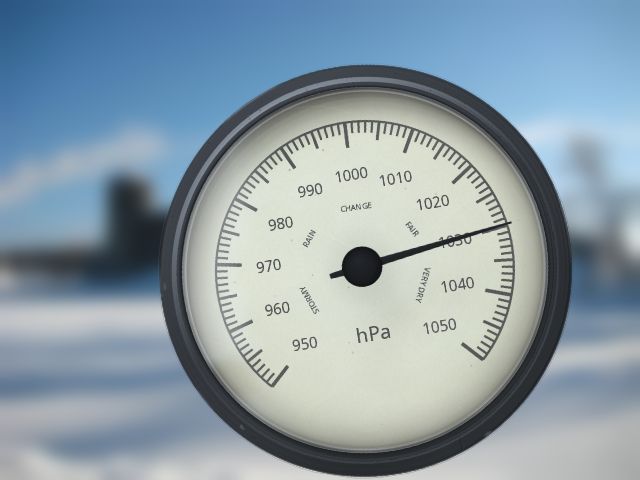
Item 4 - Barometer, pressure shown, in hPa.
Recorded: 1030 hPa
